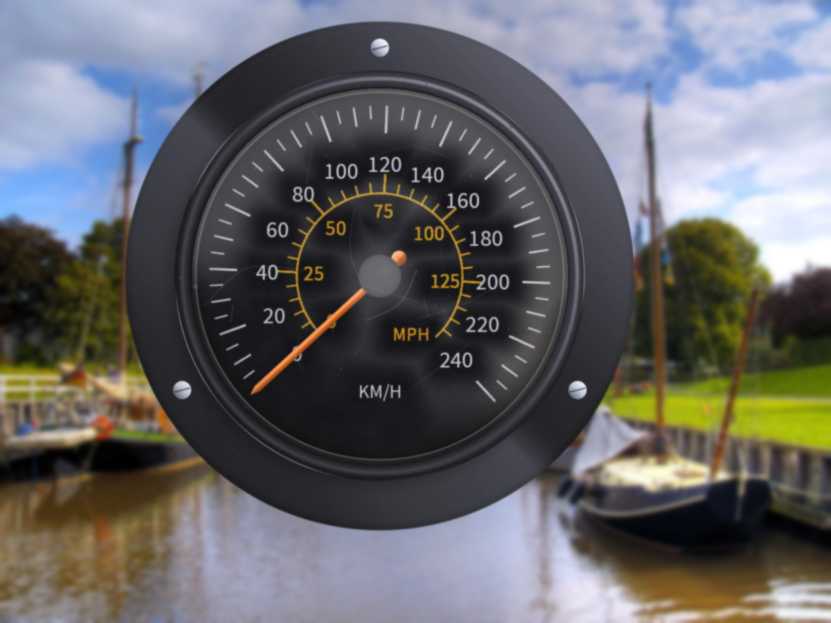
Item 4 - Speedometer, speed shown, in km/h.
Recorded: 0 km/h
